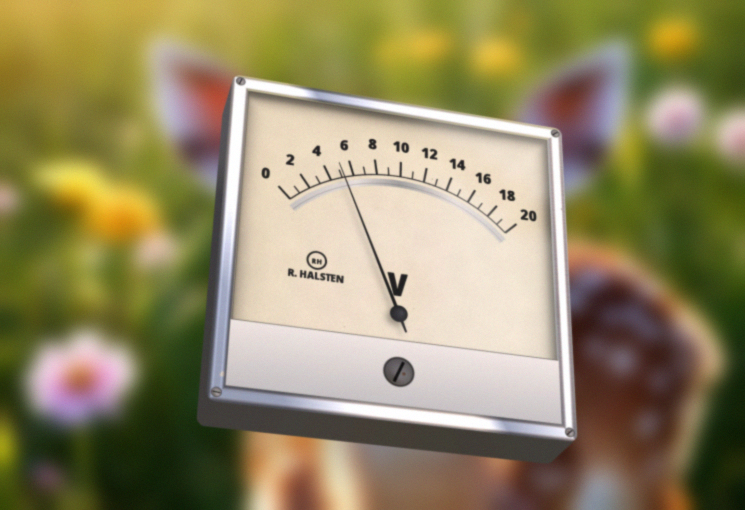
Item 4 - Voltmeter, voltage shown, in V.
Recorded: 5 V
